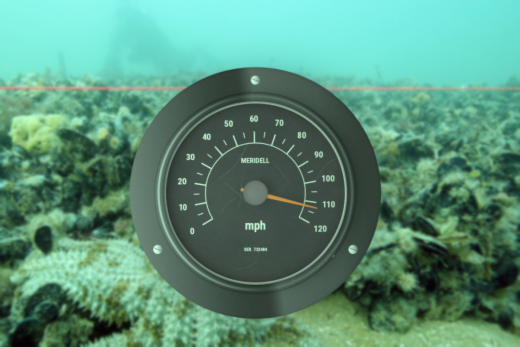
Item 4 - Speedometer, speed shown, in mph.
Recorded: 112.5 mph
